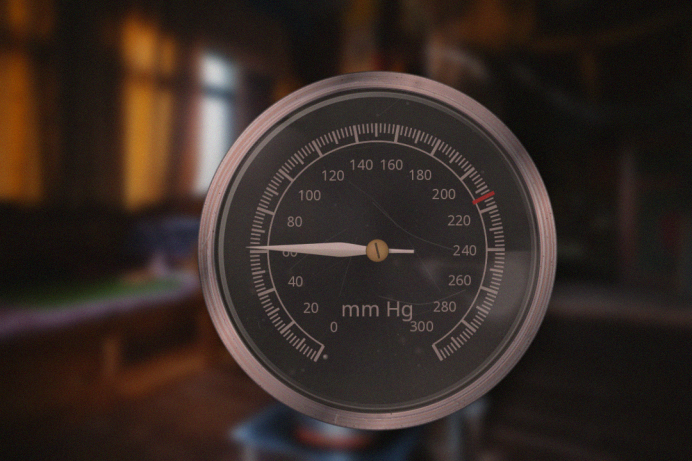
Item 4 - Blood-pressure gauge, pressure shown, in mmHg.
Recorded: 62 mmHg
